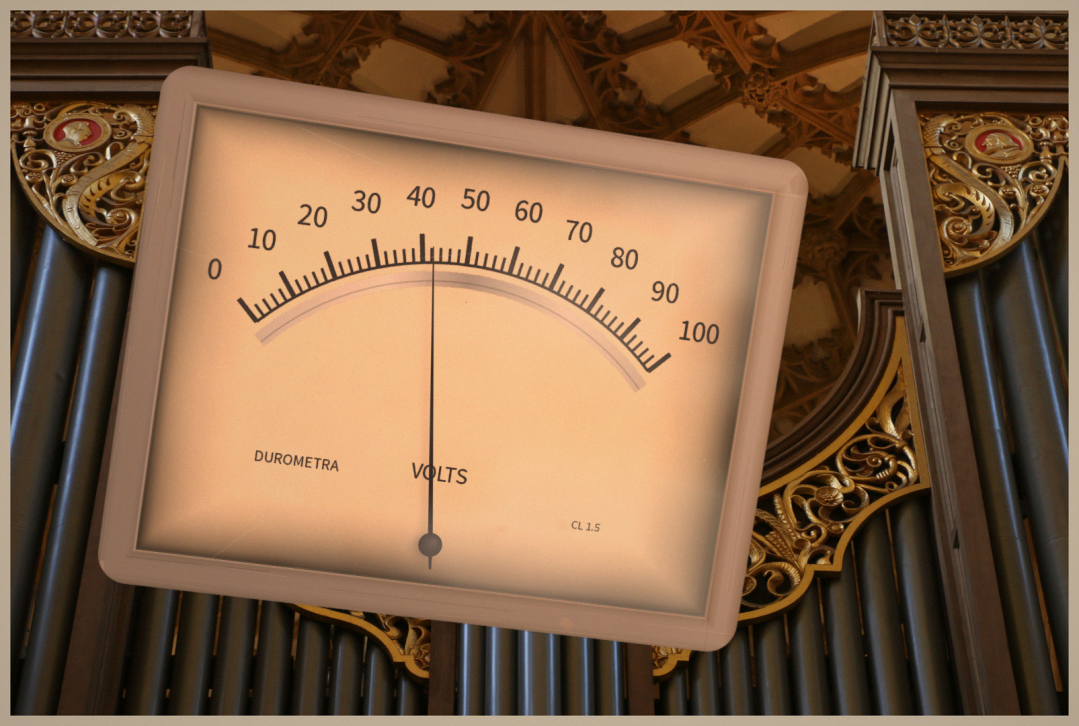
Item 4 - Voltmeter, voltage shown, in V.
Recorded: 42 V
